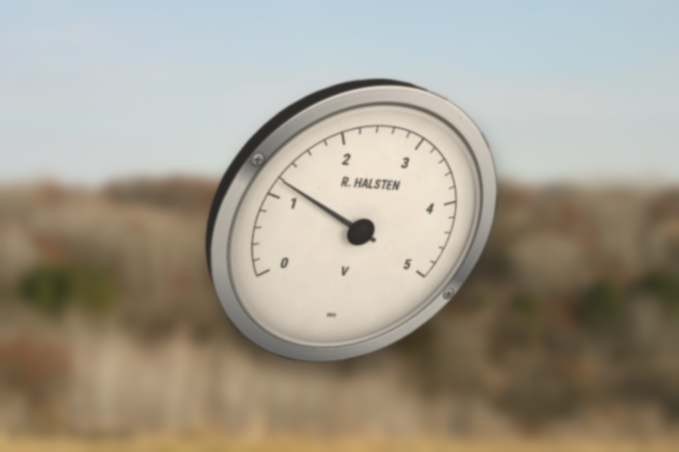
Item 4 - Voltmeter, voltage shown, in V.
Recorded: 1.2 V
